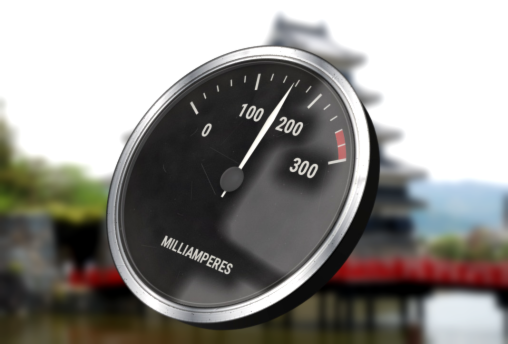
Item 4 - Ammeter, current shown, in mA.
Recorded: 160 mA
